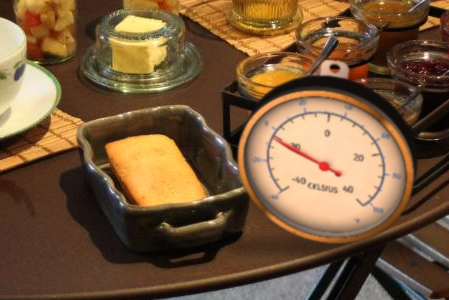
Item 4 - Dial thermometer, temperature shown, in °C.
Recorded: -20 °C
